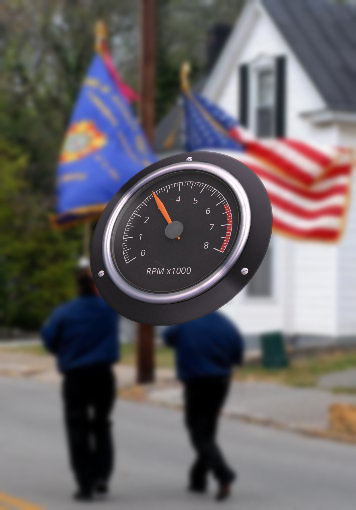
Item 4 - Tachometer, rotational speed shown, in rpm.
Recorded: 3000 rpm
